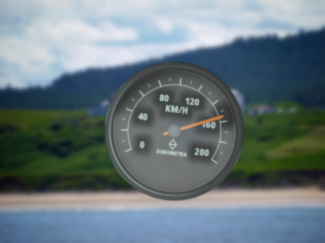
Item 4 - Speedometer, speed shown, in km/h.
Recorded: 155 km/h
